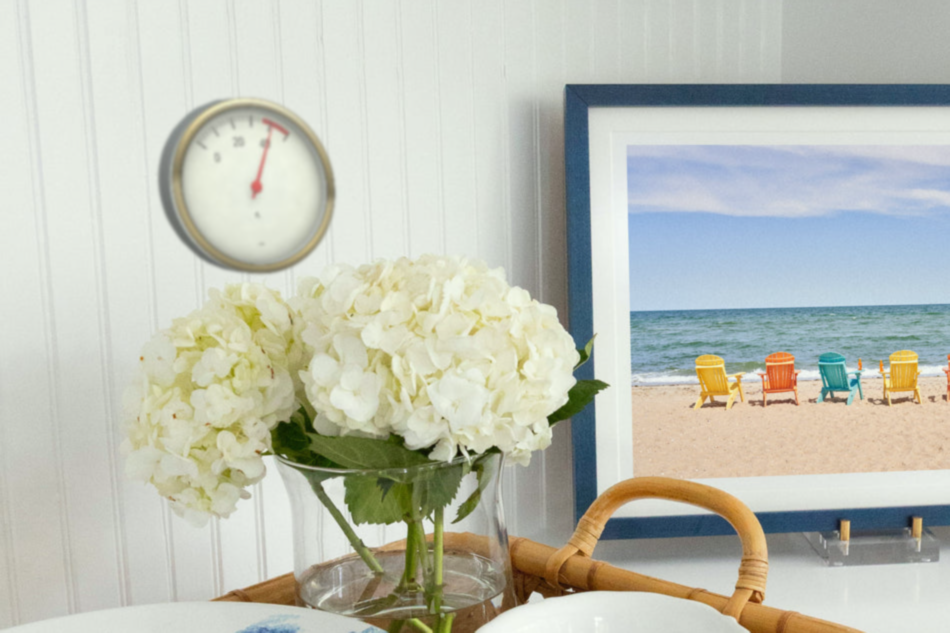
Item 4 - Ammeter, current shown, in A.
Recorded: 40 A
